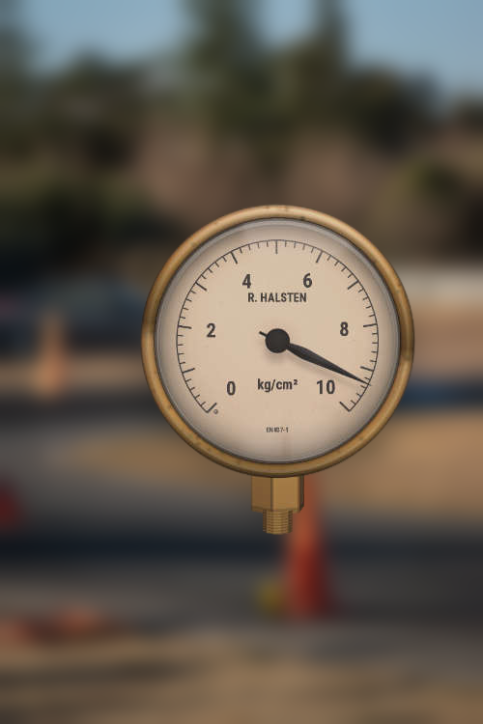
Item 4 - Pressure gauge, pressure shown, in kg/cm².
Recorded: 9.3 kg/cm²
